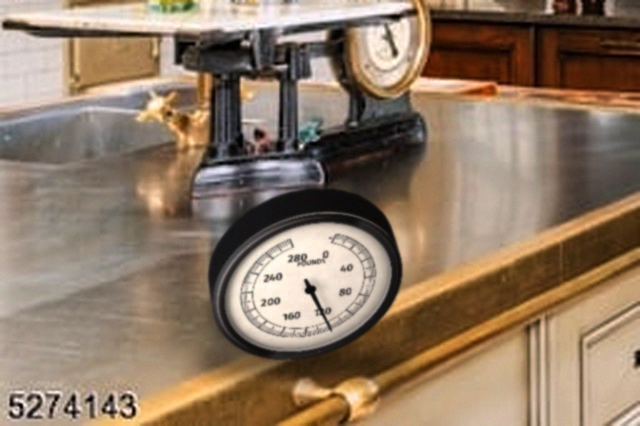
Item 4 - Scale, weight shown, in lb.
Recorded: 120 lb
